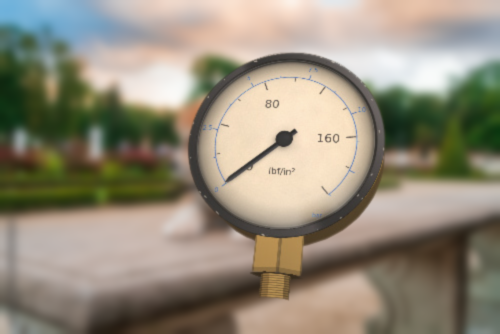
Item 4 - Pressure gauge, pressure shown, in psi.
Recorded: 0 psi
